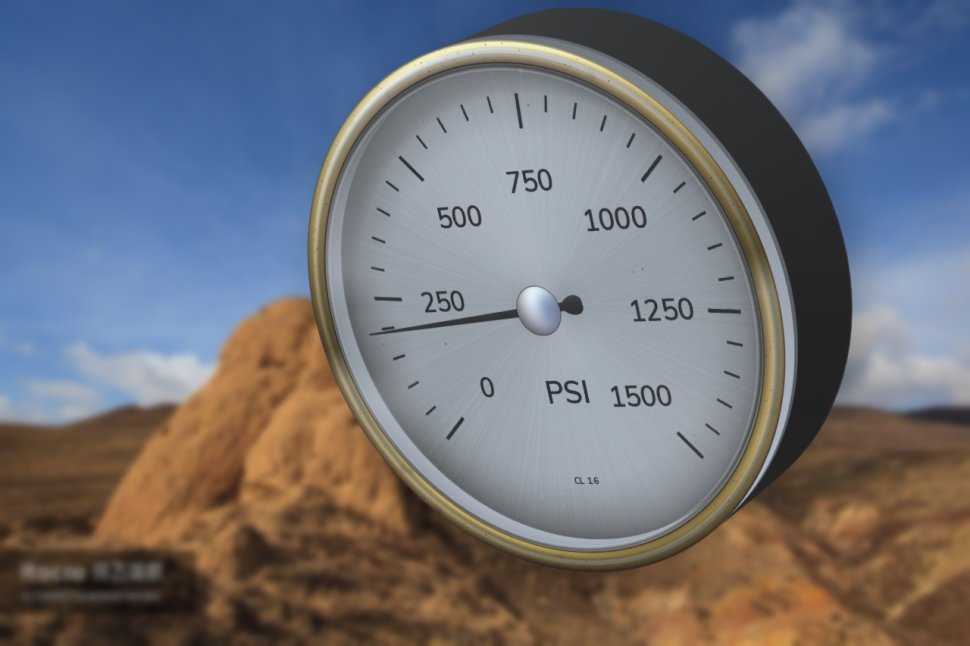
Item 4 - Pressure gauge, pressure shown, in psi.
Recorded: 200 psi
